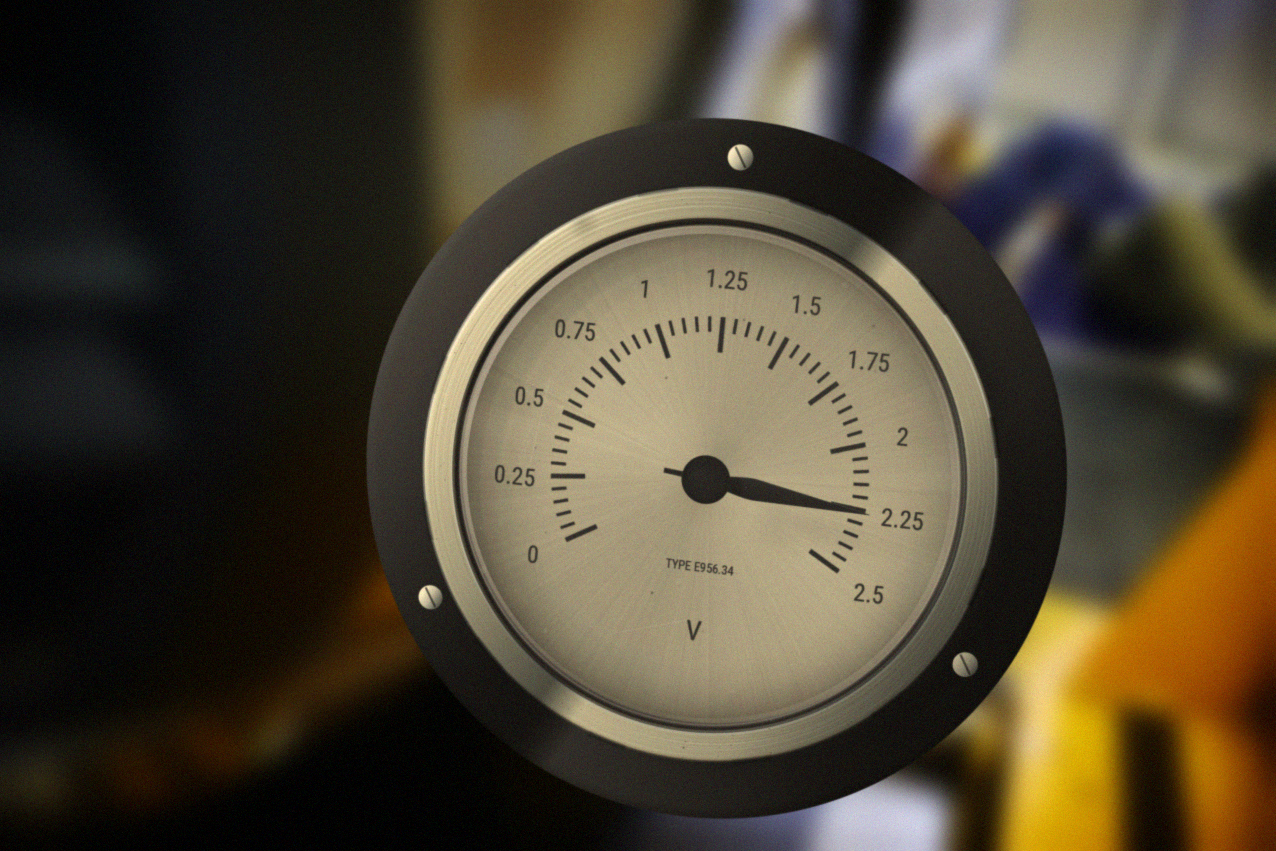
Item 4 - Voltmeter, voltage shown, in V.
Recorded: 2.25 V
